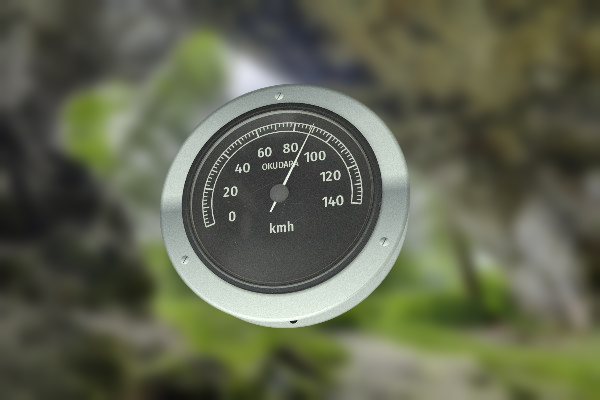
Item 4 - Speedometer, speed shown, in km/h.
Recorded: 90 km/h
